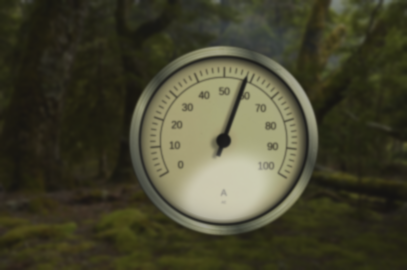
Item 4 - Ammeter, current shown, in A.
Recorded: 58 A
